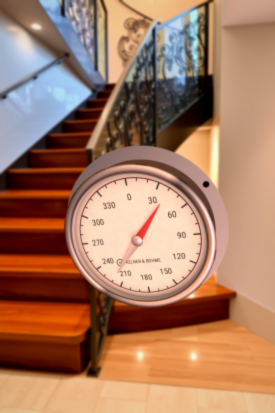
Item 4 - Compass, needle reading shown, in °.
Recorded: 40 °
